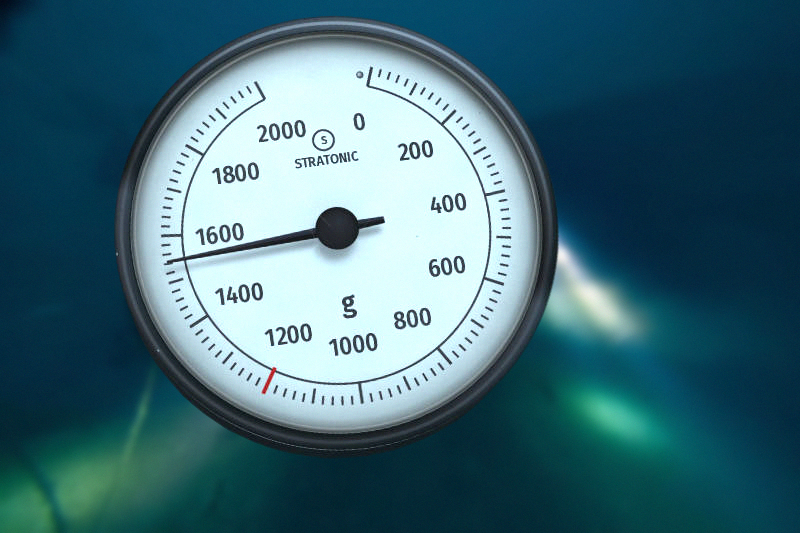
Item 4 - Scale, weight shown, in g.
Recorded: 1540 g
